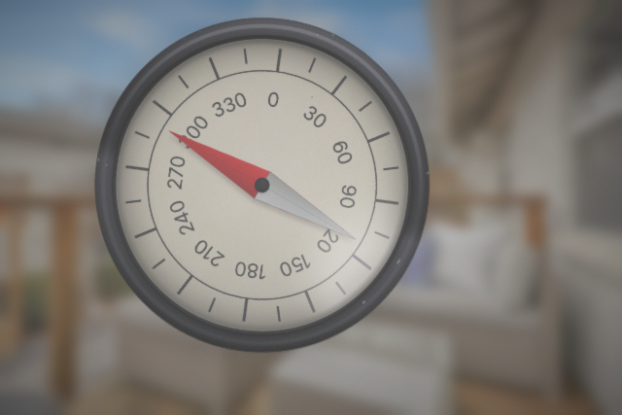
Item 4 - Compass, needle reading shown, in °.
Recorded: 292.5 °
